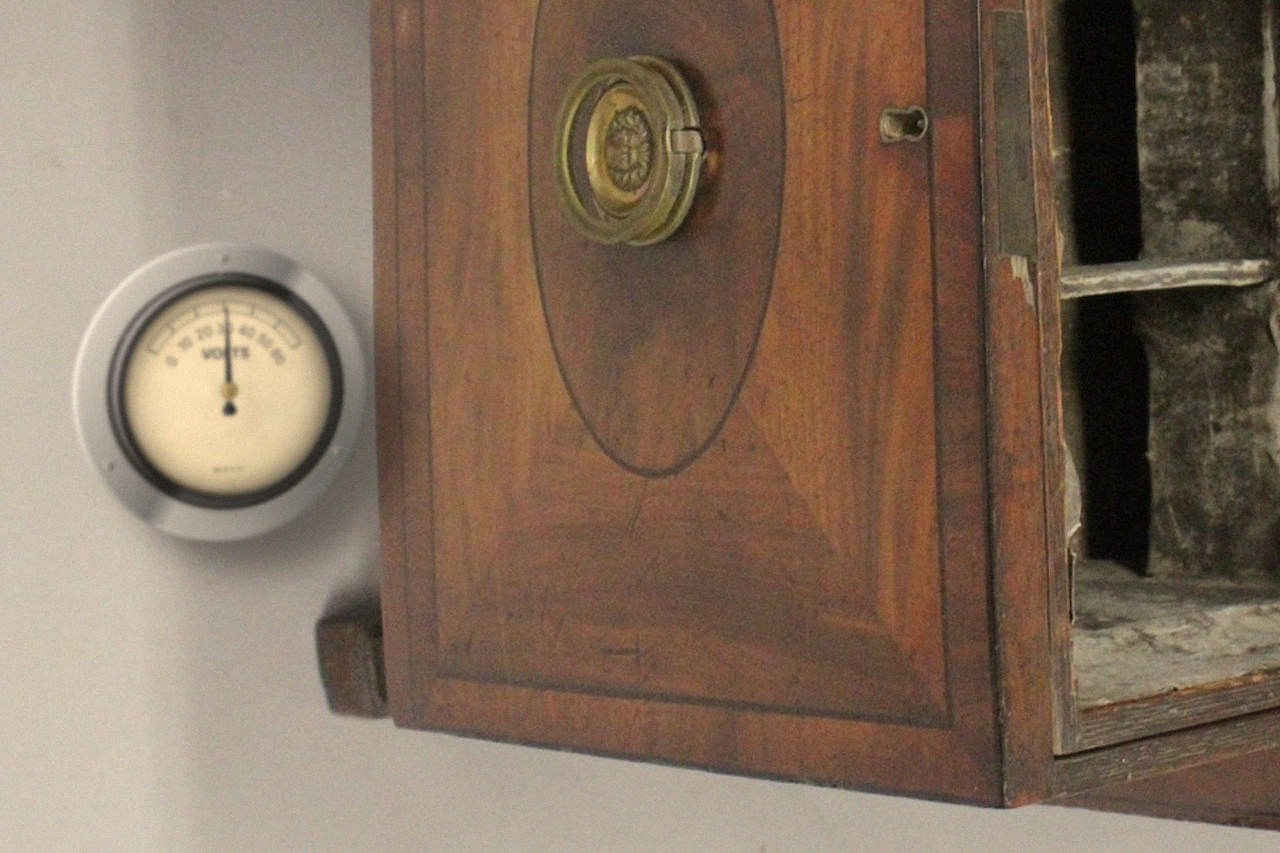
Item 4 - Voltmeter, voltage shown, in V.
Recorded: 30 V
